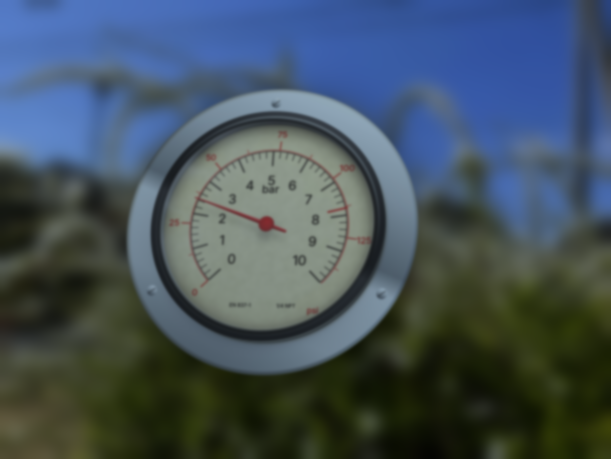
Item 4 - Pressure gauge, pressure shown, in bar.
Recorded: 2.4 bar
